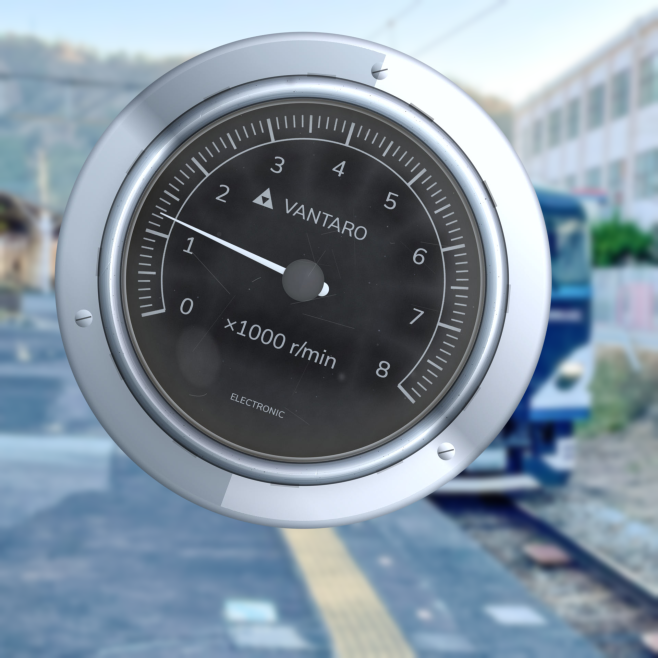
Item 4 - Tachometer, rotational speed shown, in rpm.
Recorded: 1250 rpm
